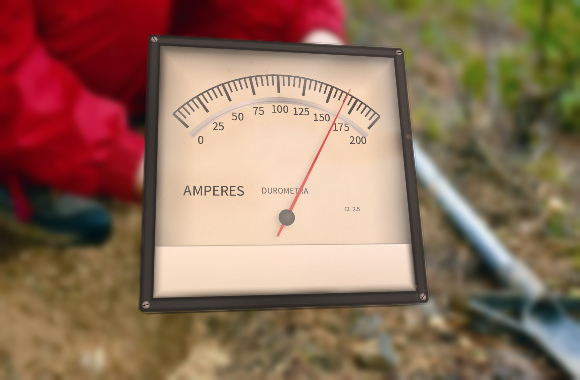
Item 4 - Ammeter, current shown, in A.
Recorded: 165 A
